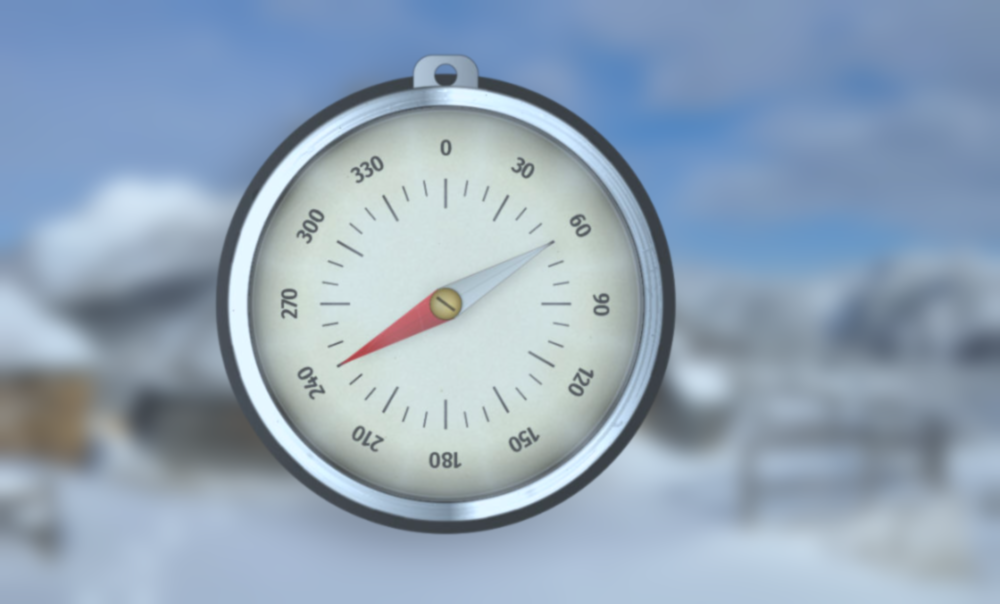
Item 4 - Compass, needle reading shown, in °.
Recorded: 240 °
